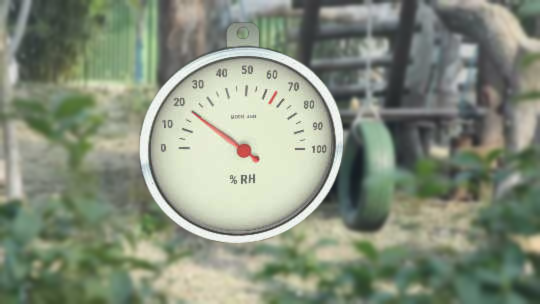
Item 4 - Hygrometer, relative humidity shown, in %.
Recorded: 20 %
